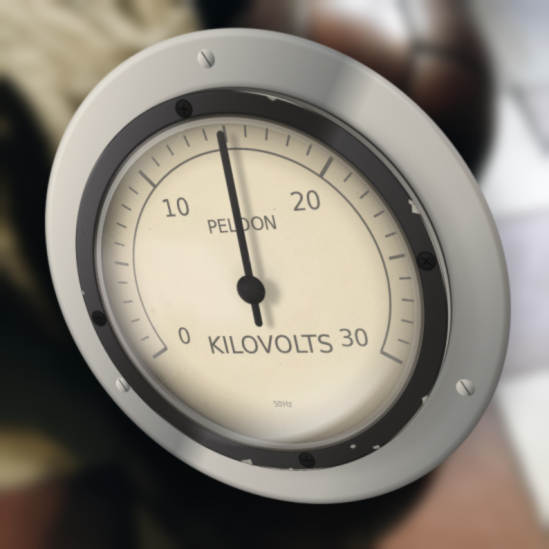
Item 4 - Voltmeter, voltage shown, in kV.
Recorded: 15 kV
